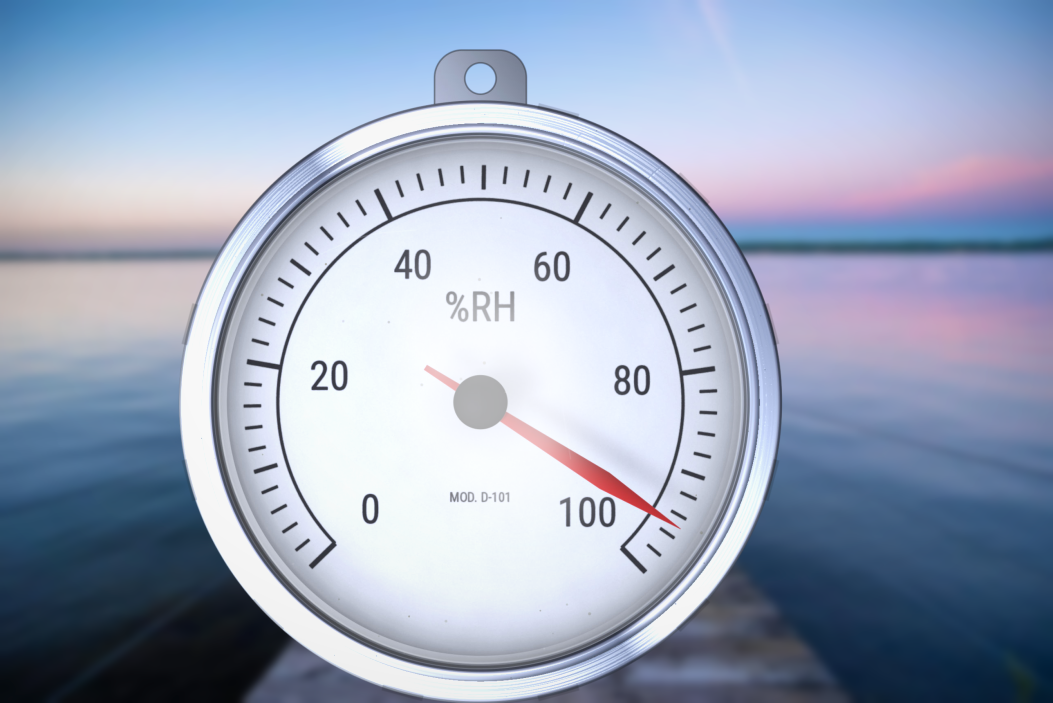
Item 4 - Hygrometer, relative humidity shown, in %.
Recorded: 95 %
